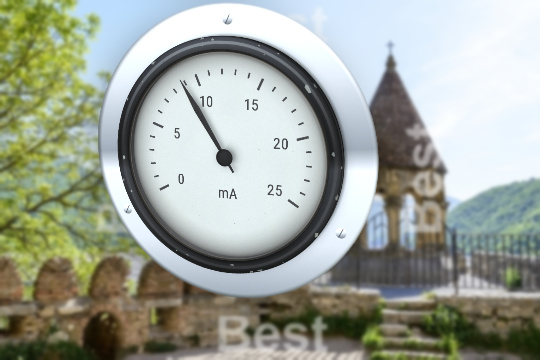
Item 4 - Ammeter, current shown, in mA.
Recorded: 9 mA
